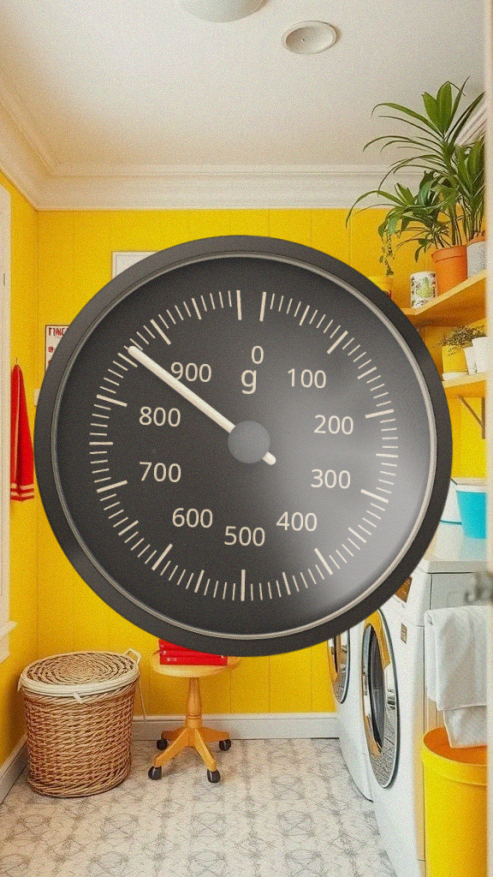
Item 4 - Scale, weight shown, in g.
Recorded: 860 g
